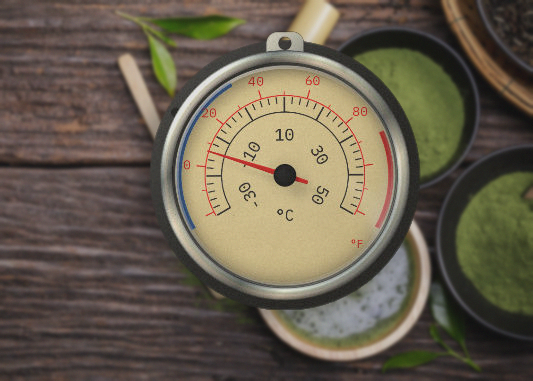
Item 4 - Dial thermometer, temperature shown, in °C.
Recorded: -14 °C
